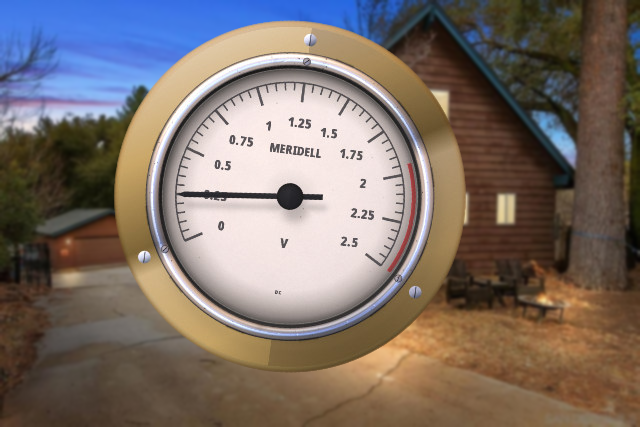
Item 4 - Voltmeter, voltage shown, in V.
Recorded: 0.25 V
